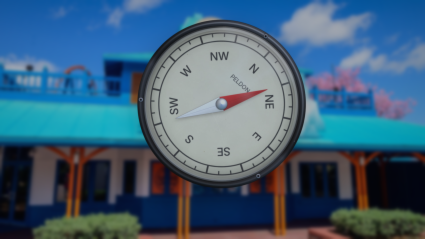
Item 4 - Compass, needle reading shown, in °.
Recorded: 30 °
